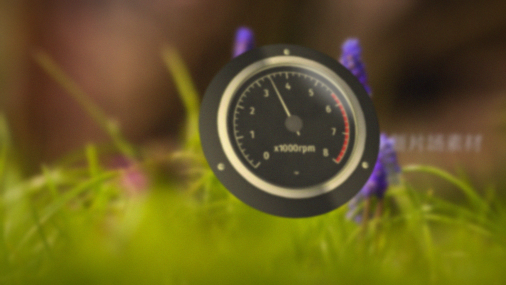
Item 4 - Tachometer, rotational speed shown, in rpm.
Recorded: 3400 rpm
